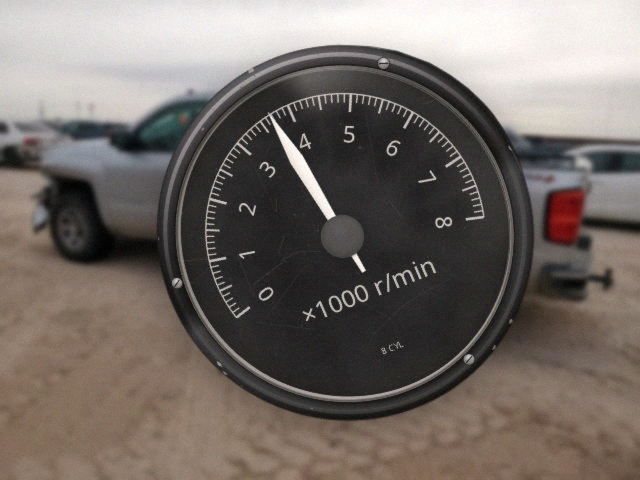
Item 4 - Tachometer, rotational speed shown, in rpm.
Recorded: 3700 rpm
